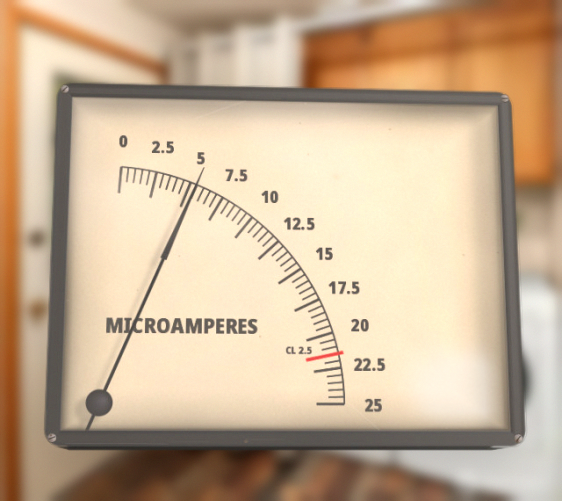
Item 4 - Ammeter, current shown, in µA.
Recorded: 5.5 µA
